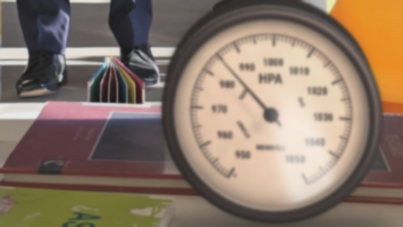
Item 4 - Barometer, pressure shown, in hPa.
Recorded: 985 hPa
